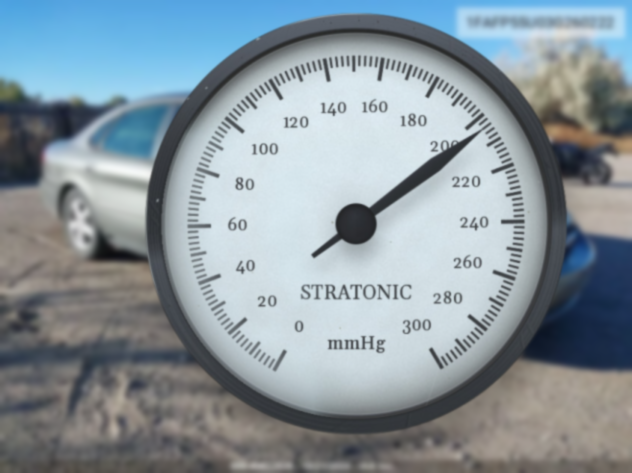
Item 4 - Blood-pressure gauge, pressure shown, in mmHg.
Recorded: 204 mmHg
